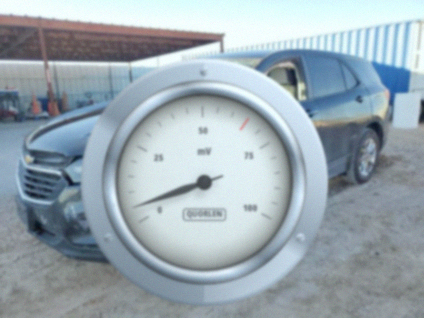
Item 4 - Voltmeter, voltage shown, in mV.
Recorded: 5 mV
